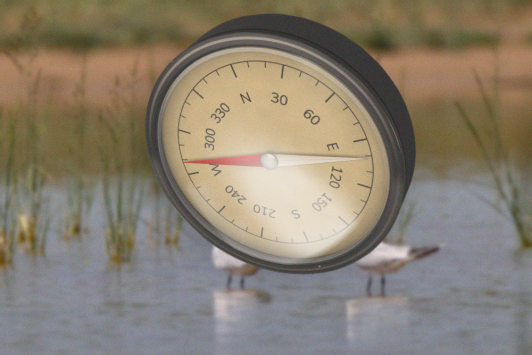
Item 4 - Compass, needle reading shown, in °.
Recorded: 280 °
